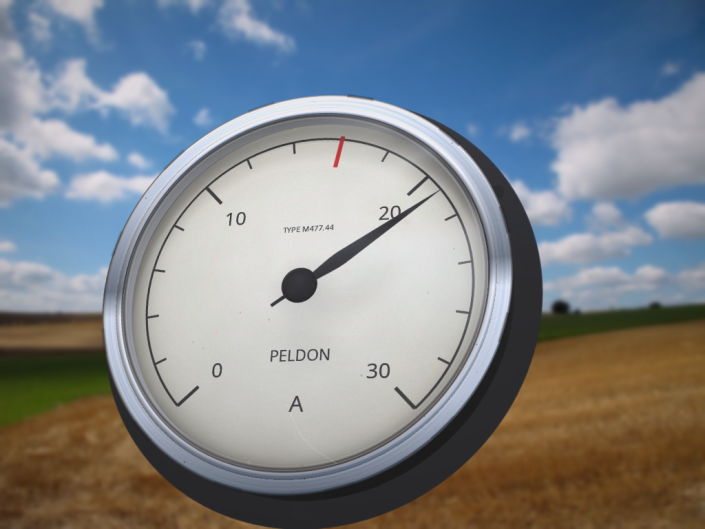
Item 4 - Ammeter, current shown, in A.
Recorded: 21 A
